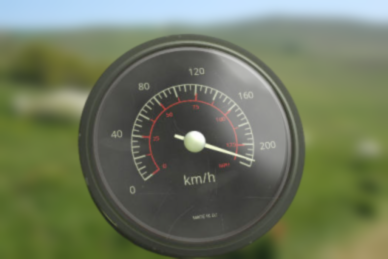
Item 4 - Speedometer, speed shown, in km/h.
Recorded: 215 km/h
